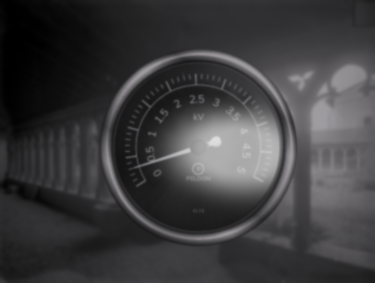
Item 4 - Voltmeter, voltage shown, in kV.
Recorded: 0.3 kV
